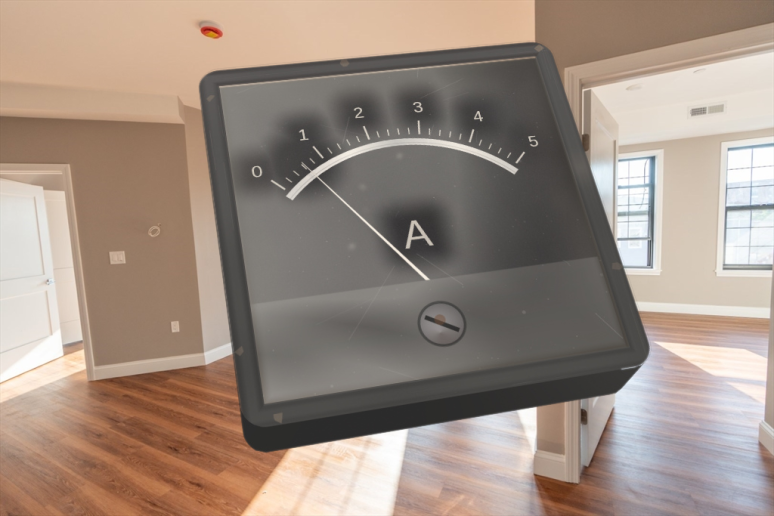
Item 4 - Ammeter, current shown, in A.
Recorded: 0.6 A
